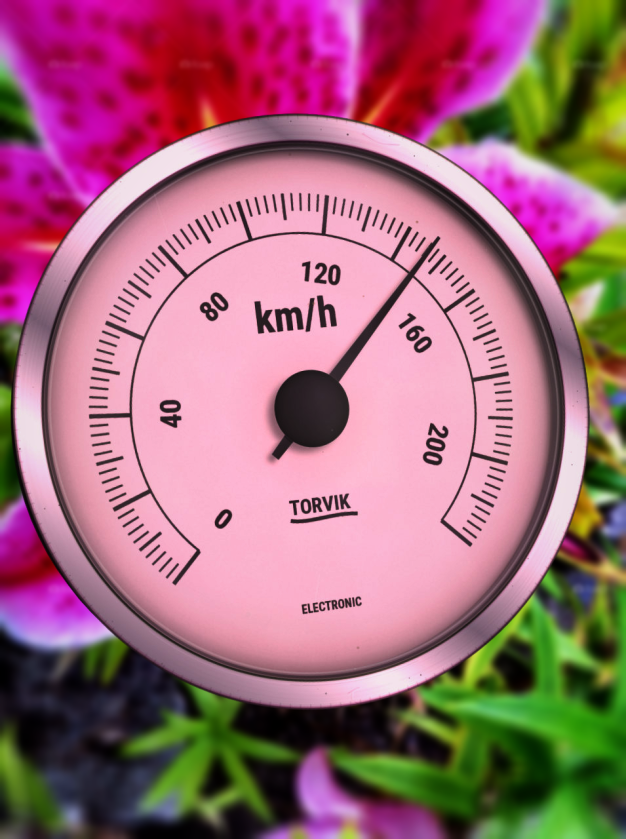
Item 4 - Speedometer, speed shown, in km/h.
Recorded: 146 km/h
